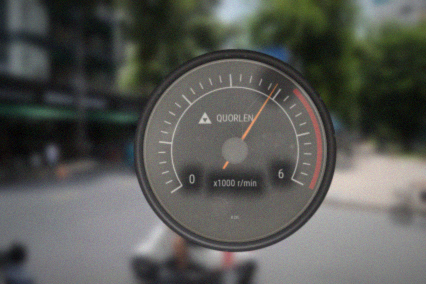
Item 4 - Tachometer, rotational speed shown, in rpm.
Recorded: 3900 rpm
